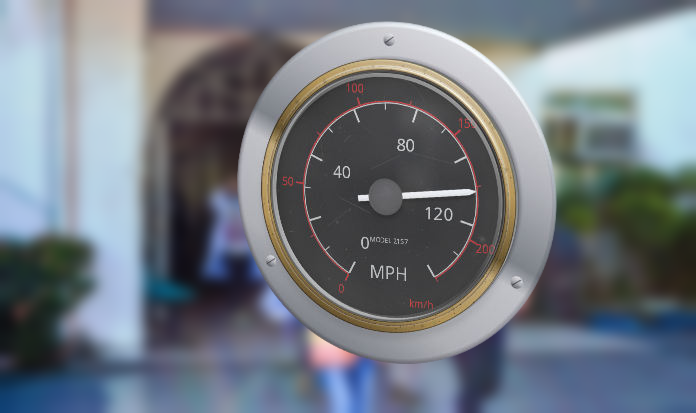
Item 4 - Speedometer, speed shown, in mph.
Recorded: 110 mph
